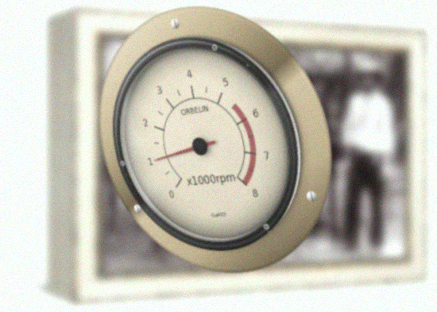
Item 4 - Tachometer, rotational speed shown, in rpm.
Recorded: 1000 rpm
